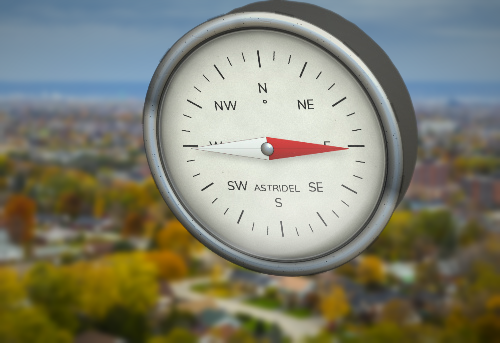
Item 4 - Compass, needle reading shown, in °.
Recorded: 90 °
